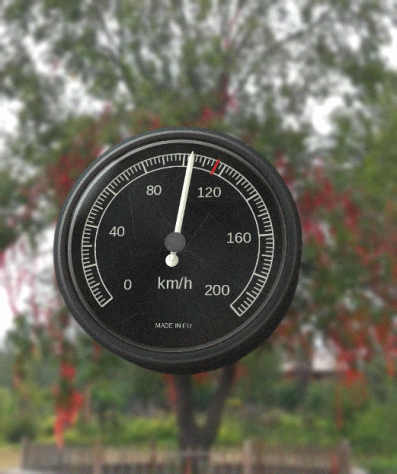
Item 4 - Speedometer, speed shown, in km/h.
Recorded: 104 km/h
